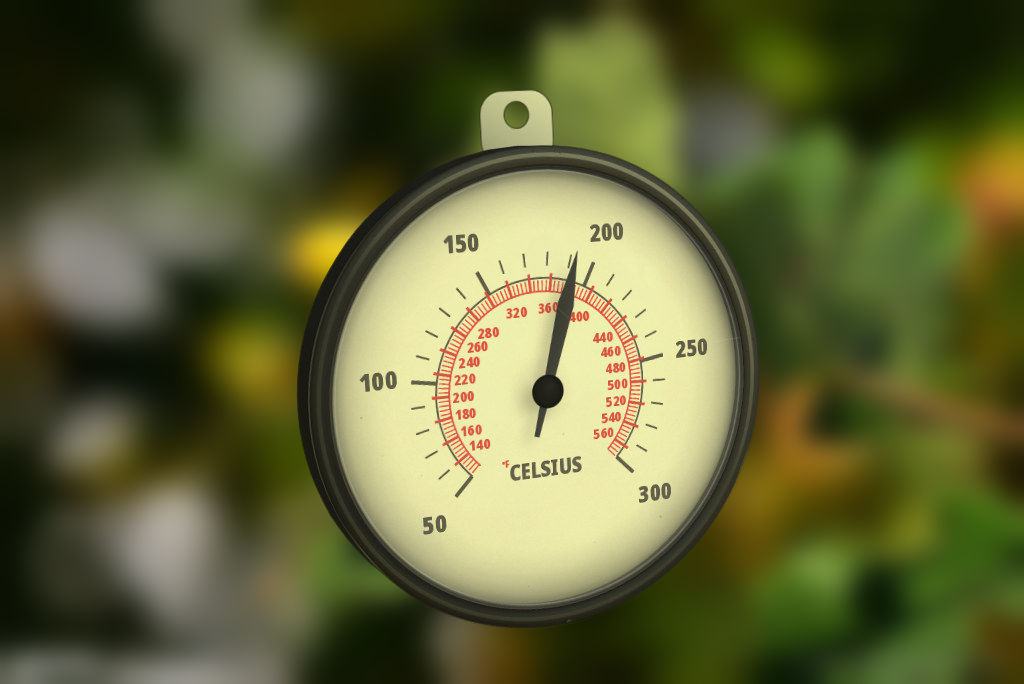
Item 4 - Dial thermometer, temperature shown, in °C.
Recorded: 190 °C
